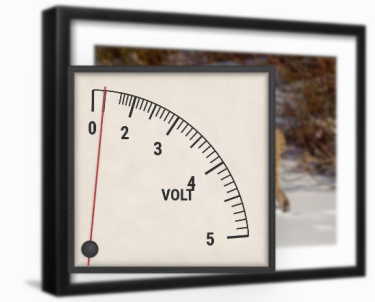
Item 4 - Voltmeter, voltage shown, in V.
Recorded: 1 V
